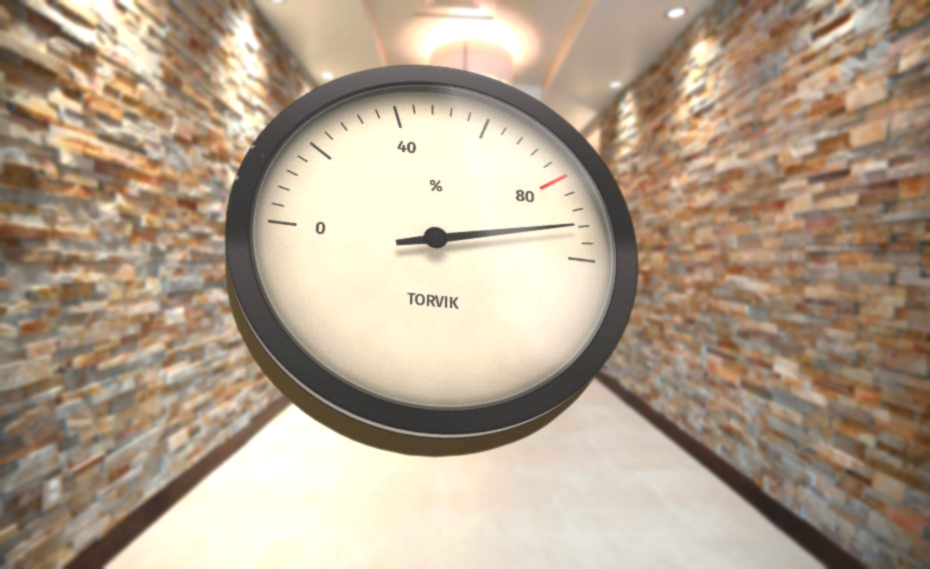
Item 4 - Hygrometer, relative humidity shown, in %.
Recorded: 92 %
